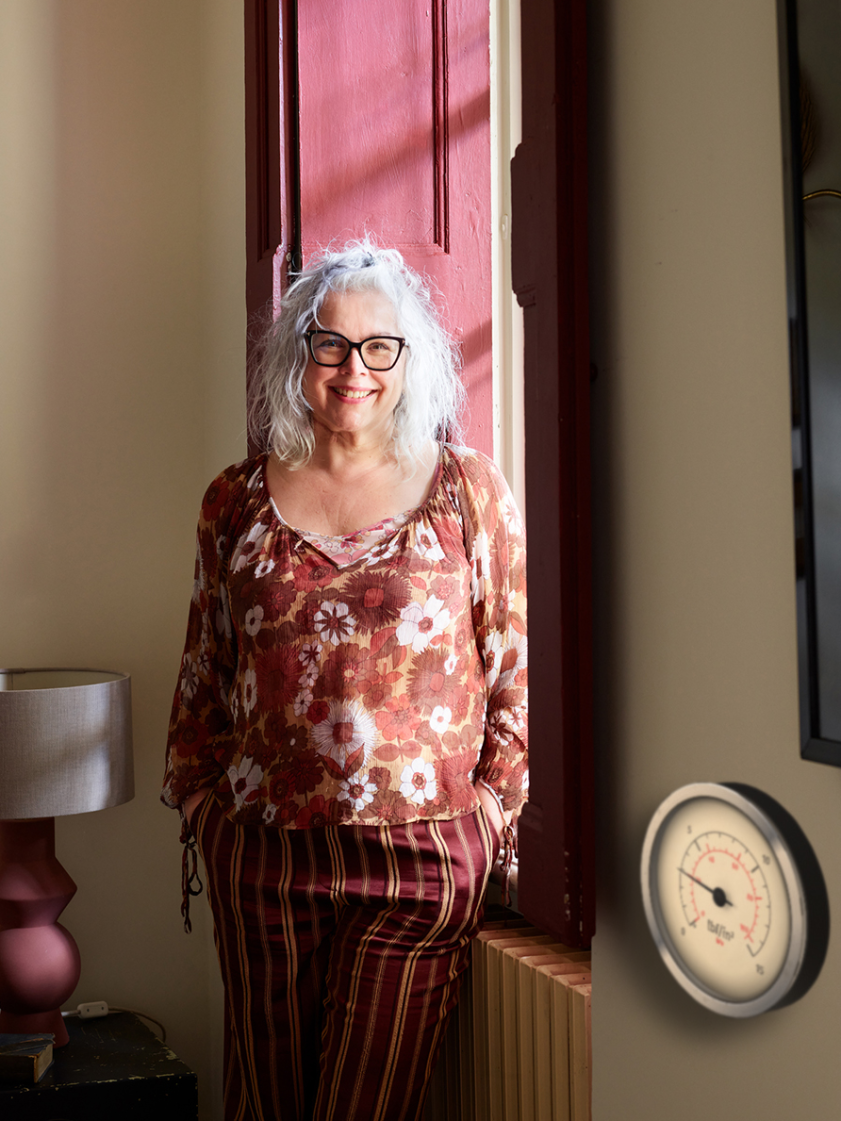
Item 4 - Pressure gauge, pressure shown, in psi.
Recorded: 3 psi
